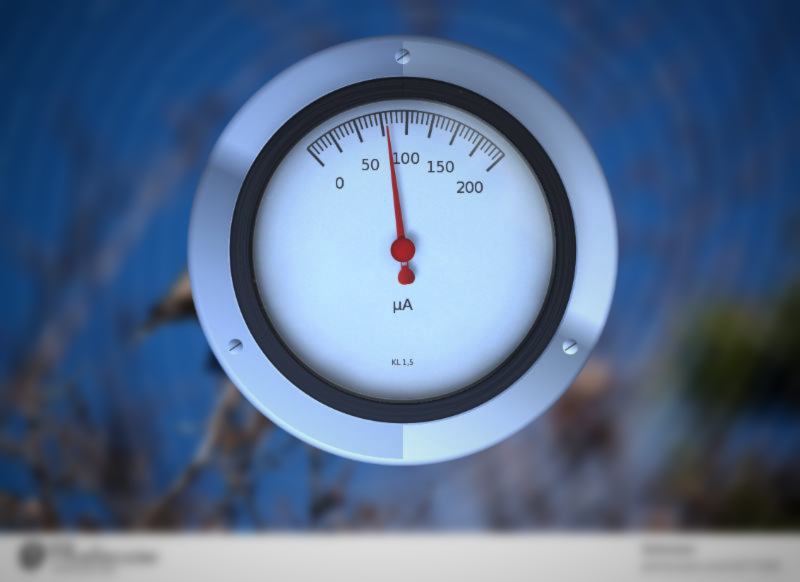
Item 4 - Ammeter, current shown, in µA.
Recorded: 80 µA
